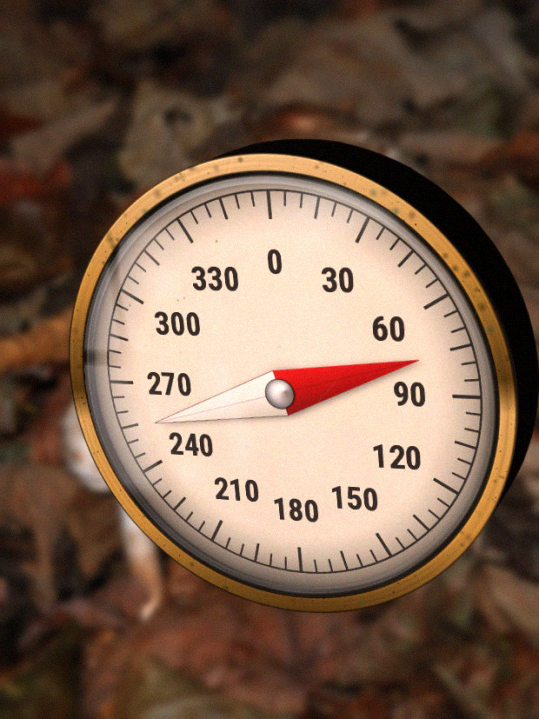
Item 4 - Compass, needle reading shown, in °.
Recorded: 75 °
